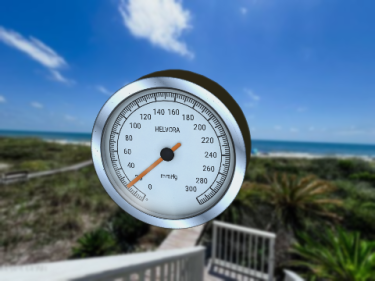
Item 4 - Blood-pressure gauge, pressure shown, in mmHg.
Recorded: 20 mmHg
